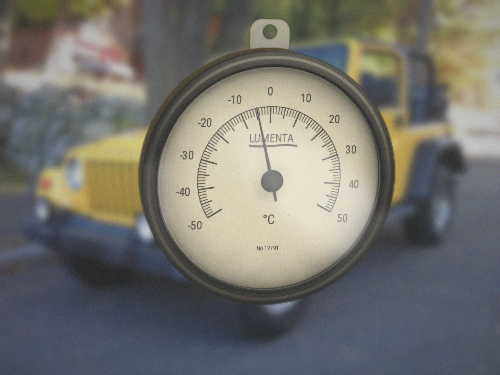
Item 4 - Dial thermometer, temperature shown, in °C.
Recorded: -5 °C
